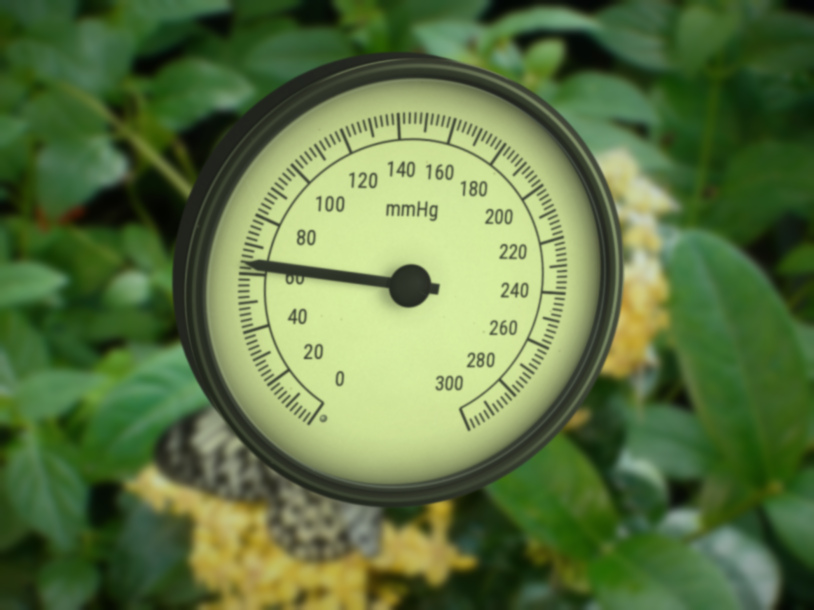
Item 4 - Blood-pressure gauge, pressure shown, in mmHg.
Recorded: 64 mmHg
